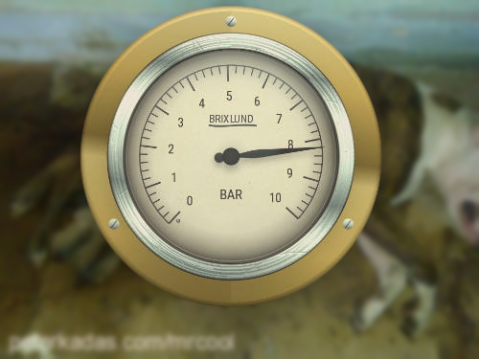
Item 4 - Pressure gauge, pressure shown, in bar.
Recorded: 8.2 bar
